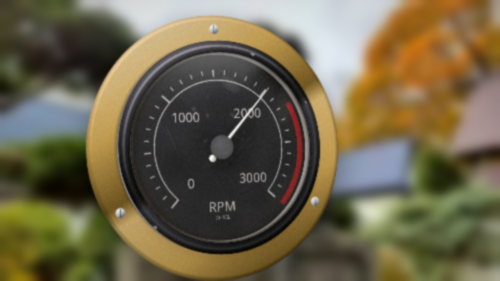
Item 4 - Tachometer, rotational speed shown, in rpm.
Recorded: 2000 rpm
